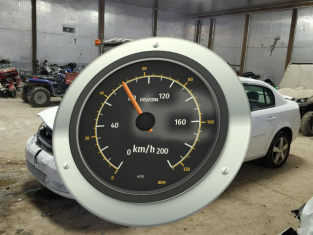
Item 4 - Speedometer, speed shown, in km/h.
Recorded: 80 km/h
